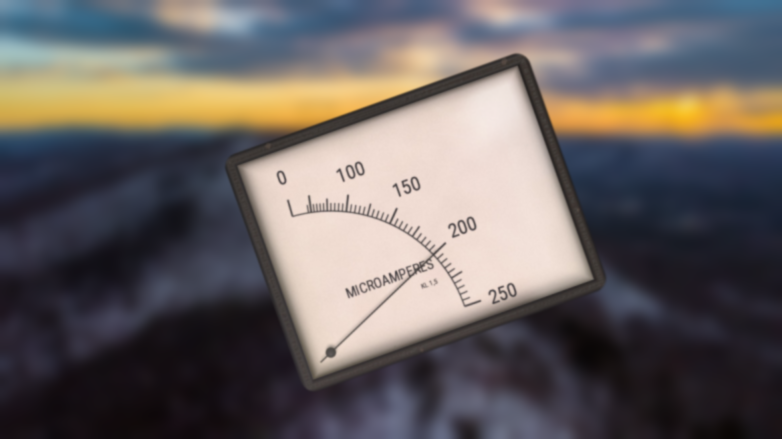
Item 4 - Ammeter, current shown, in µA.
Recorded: 200 µA
